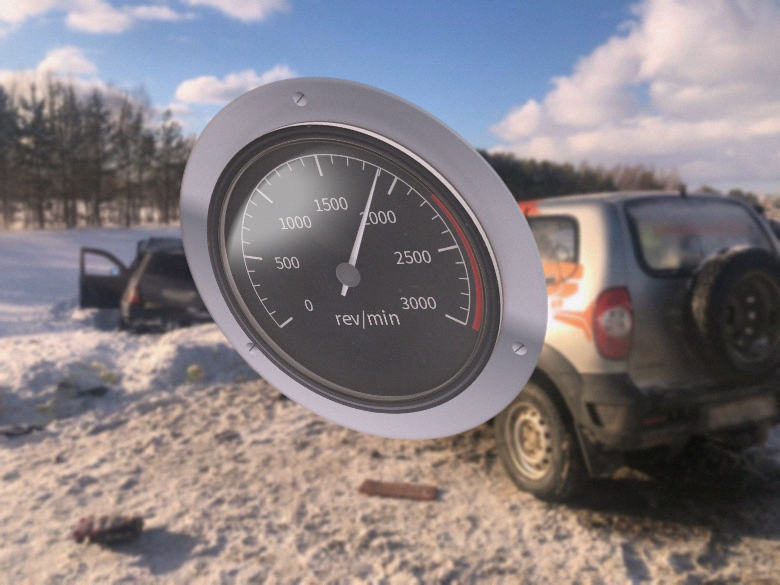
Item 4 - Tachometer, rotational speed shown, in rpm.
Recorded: 1900 rpm
